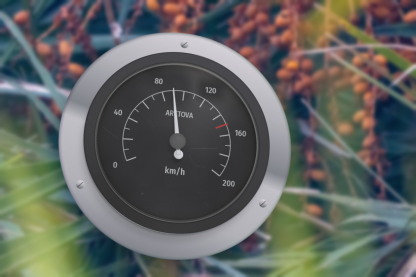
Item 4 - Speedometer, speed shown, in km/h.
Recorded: 90 km/h
